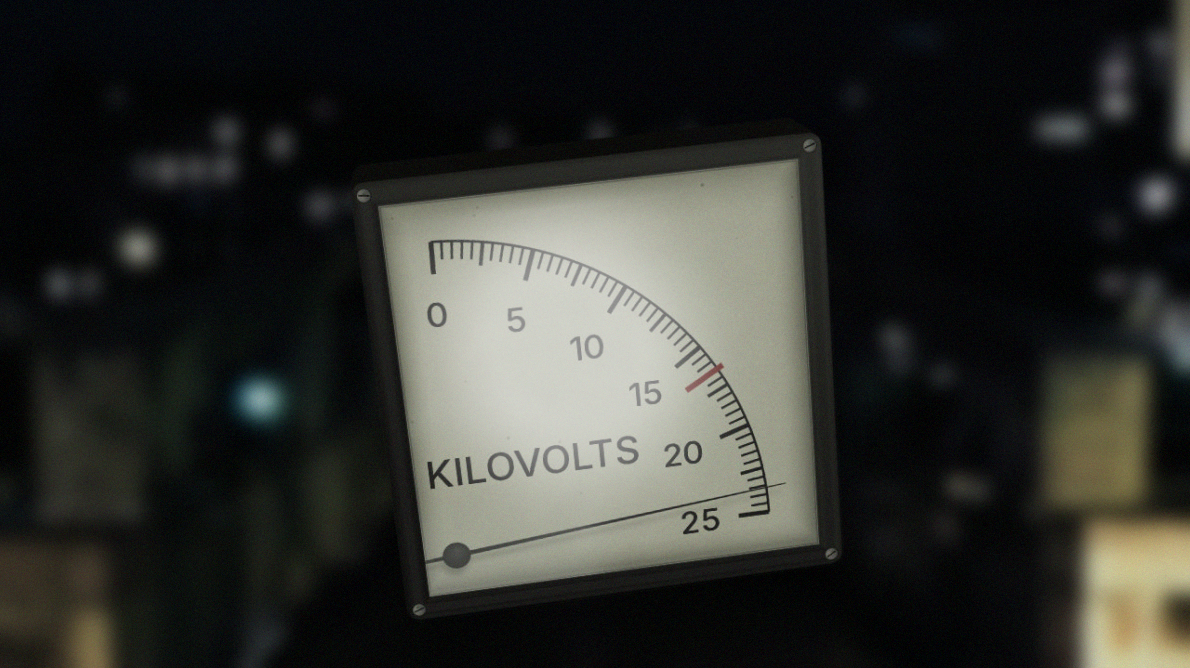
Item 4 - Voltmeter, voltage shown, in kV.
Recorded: 23.5 kV
